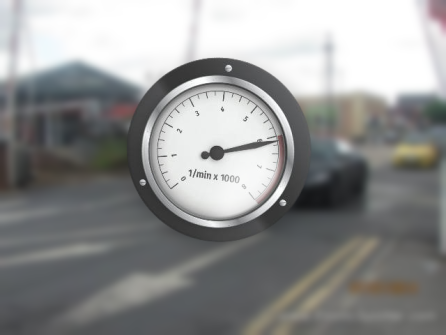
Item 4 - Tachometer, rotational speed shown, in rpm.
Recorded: 6125 rpm
